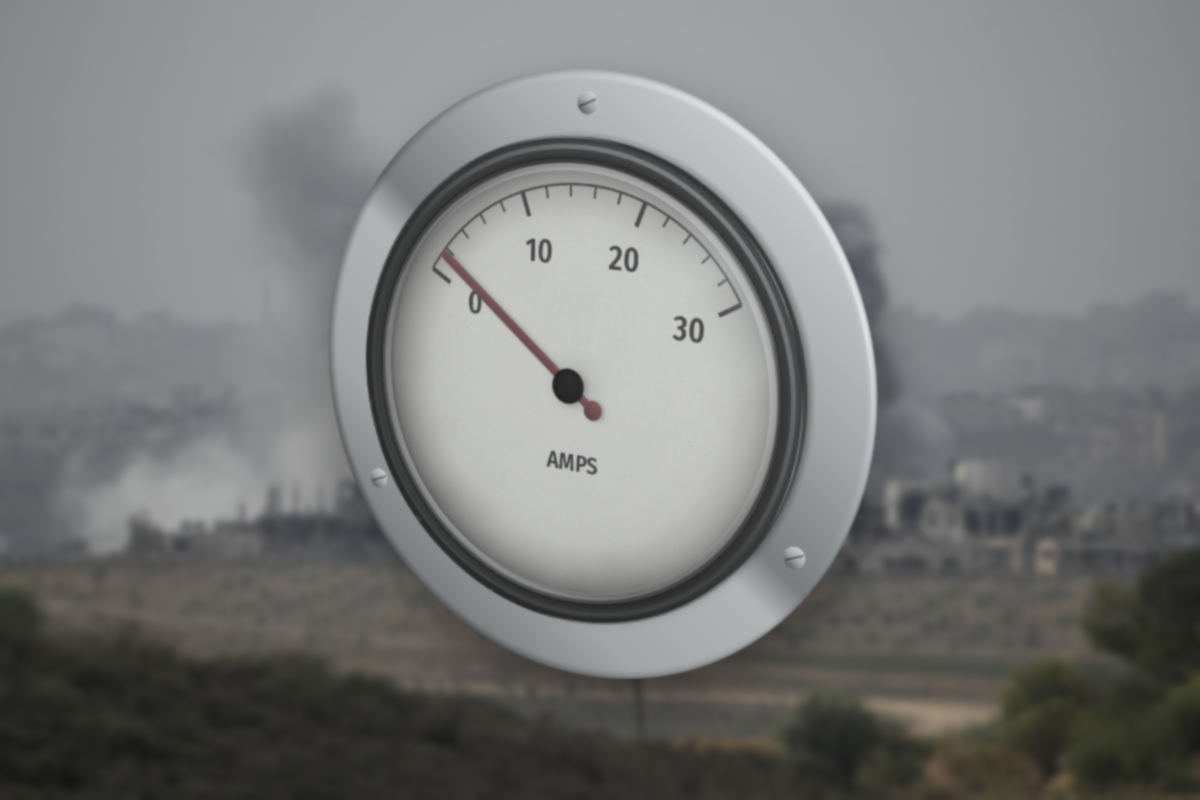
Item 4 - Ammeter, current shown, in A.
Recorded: 2 A
